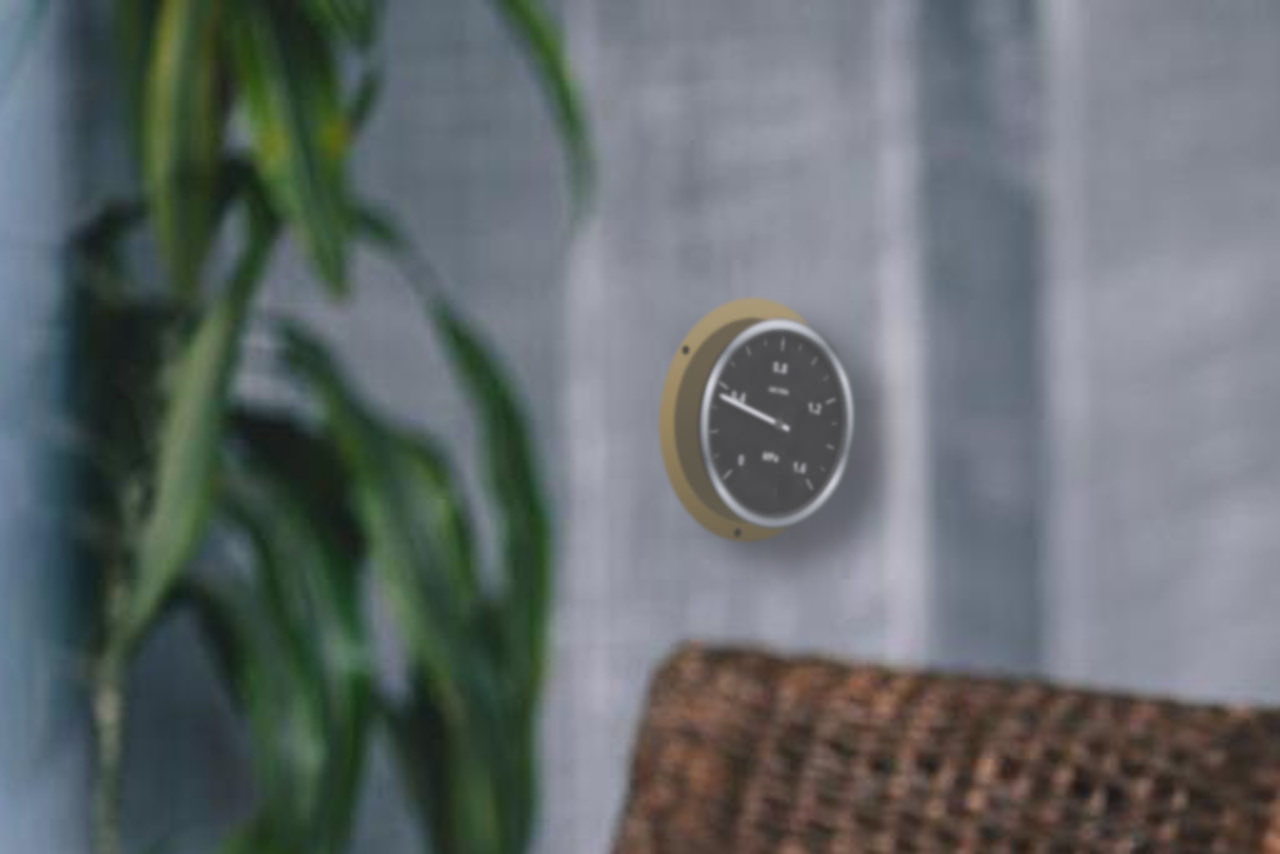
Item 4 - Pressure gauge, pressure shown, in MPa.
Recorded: 0.35 MPa
